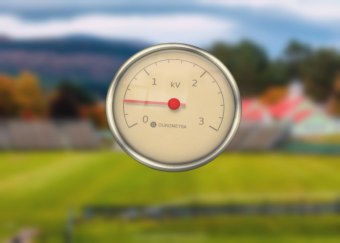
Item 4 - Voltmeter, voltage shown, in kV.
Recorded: 0.4 kV
